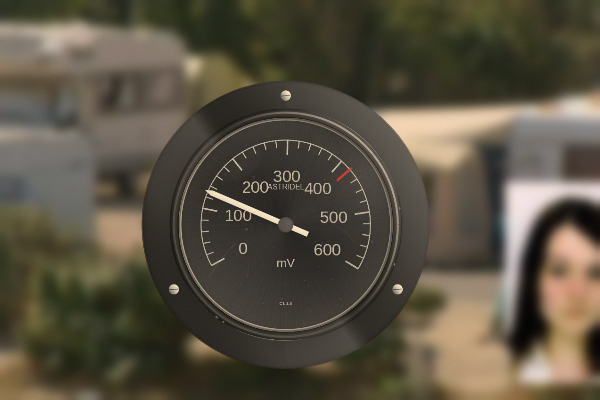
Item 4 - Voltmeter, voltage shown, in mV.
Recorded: 130 mV
